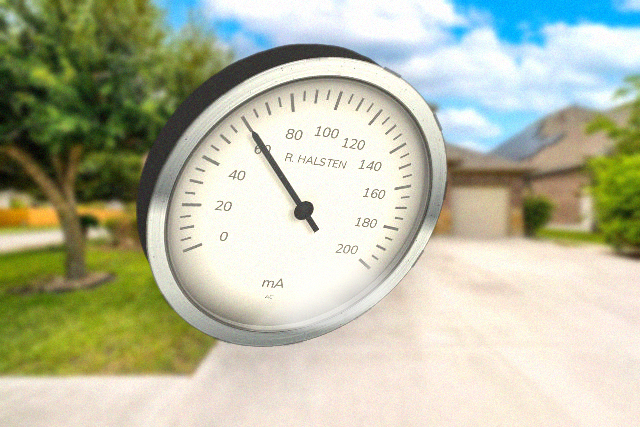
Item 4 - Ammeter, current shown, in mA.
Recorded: 60 mA
